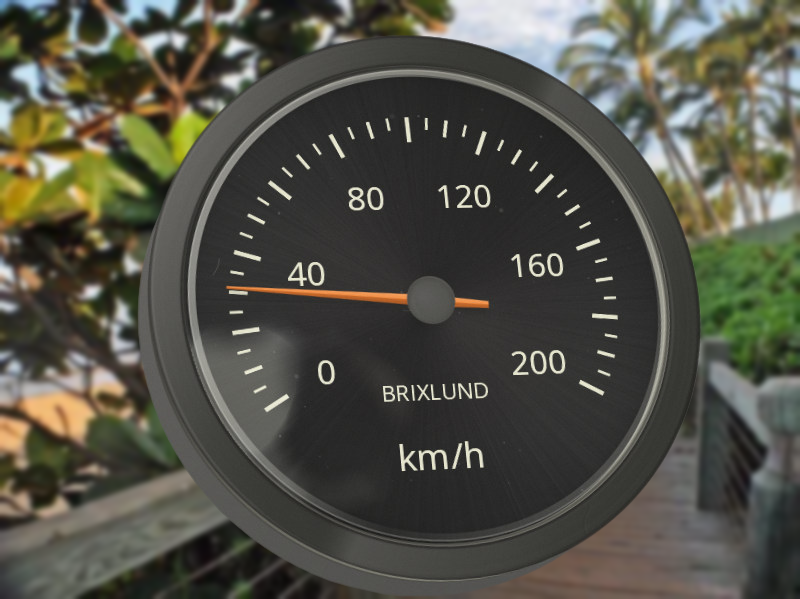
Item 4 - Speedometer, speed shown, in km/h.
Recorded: 30 km/h
